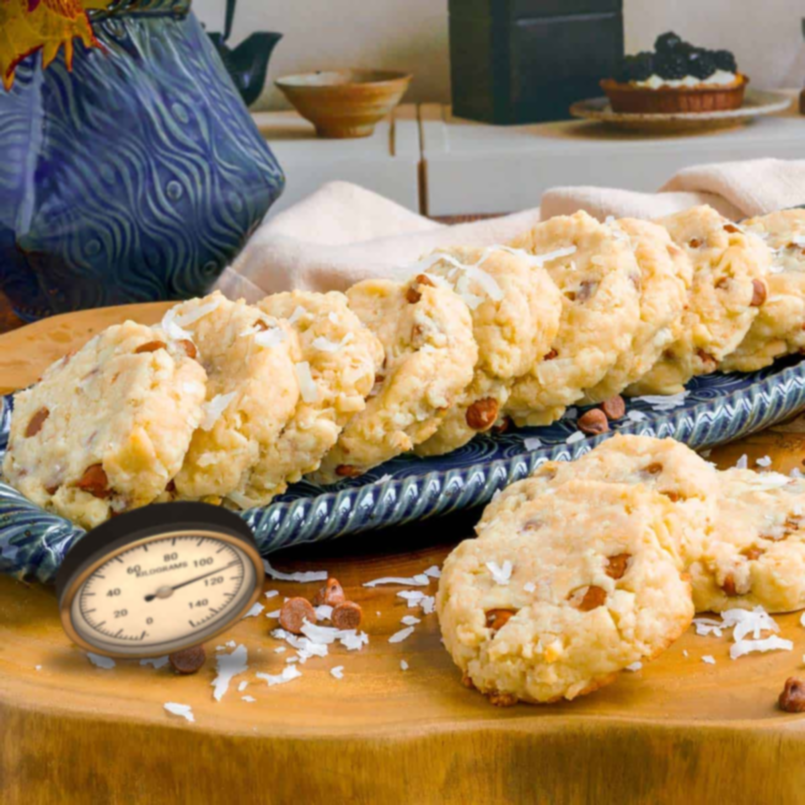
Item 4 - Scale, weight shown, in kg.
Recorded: 110 kg
